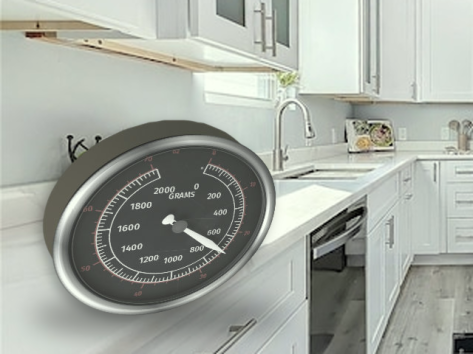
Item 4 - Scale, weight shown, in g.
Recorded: 700 g
